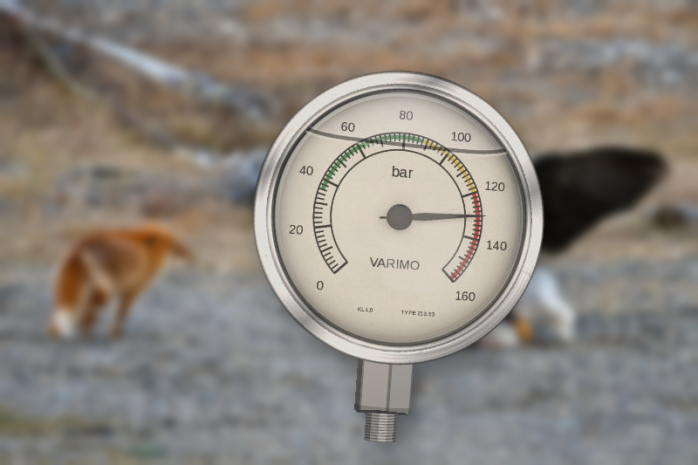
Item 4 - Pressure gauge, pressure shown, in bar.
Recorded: 130 bar
